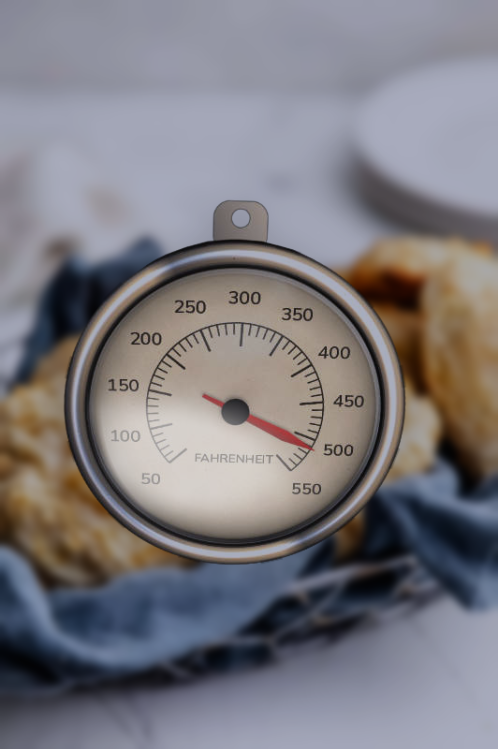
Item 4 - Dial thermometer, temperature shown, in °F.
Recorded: 510 °F
